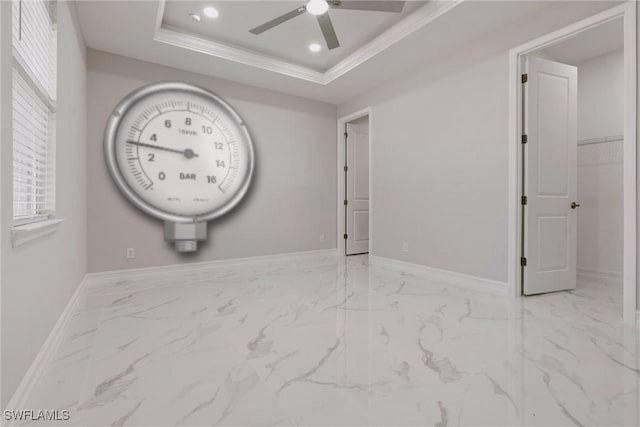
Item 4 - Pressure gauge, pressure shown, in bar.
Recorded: 3 bar
